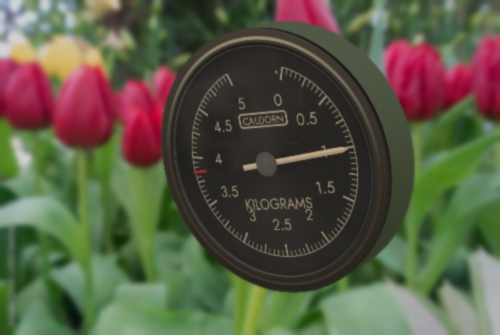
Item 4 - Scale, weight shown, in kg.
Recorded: 1 kg
